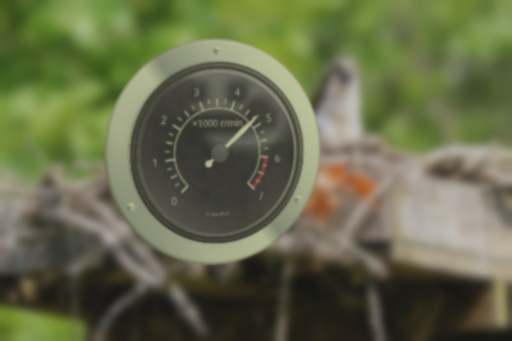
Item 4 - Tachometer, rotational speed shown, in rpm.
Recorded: 4750 rpm
